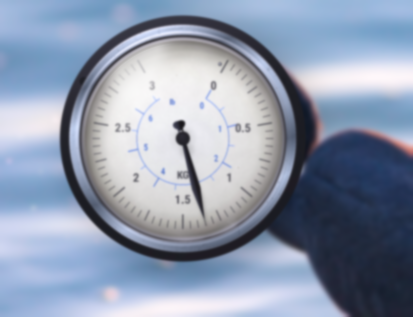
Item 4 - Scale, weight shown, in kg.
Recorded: 1.35 kg
